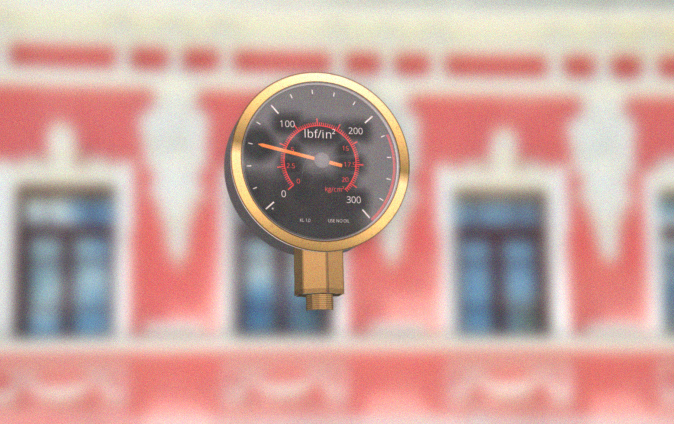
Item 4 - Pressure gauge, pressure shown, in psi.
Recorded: 60 psi
